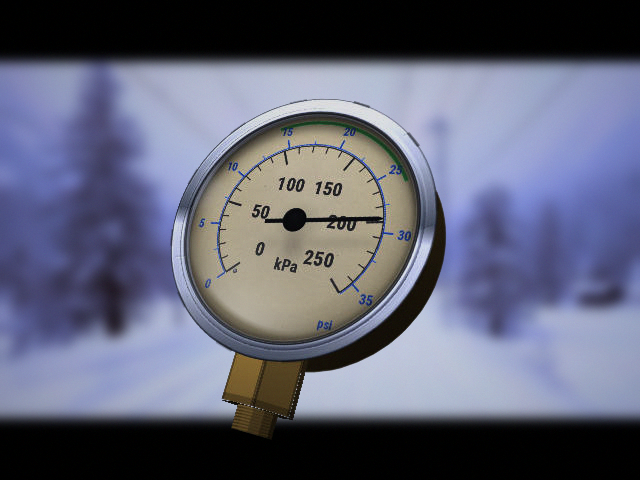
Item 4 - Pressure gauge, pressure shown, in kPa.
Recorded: 200 kPa
